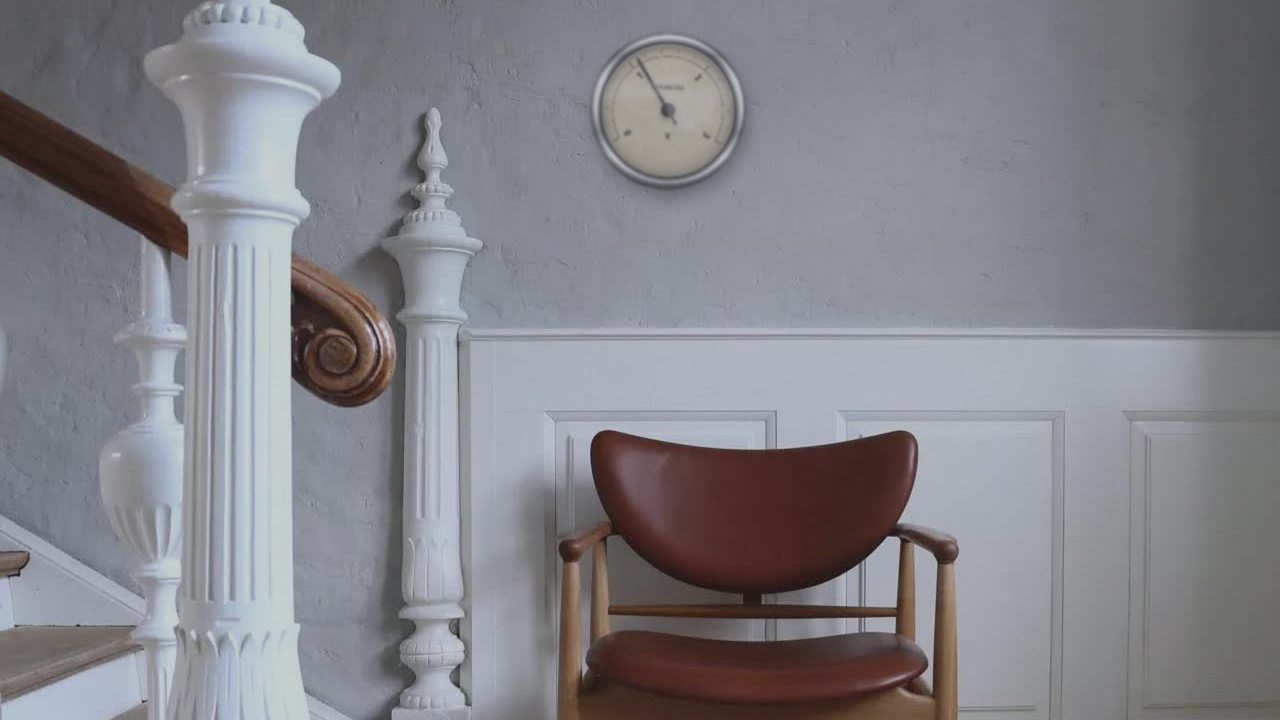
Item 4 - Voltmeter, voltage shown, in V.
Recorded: 1.1 V
